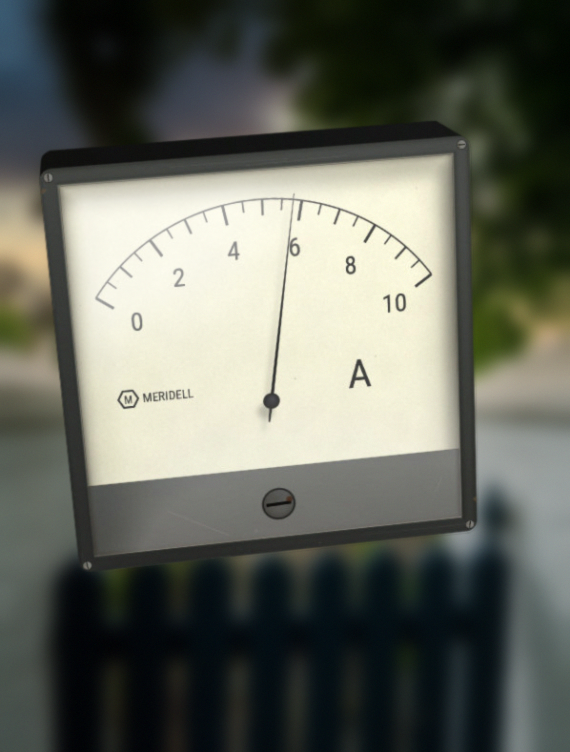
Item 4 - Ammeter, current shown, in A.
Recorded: 5.75 A
